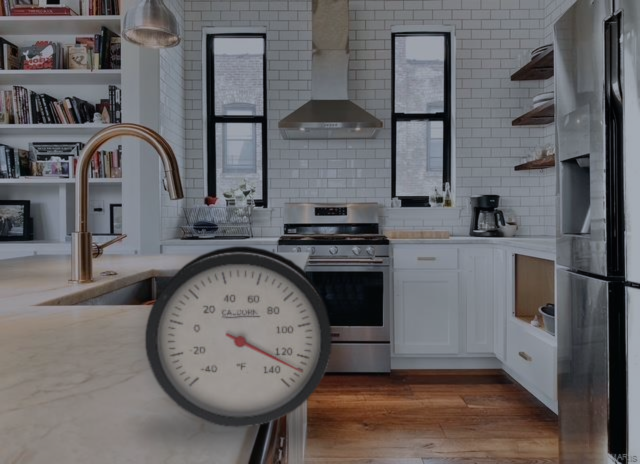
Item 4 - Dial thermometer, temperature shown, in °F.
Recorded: 128 °F
